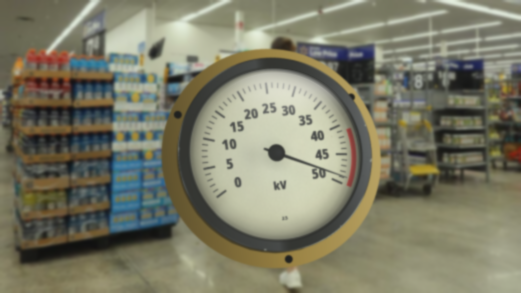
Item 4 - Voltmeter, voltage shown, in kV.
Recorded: 49 kV
